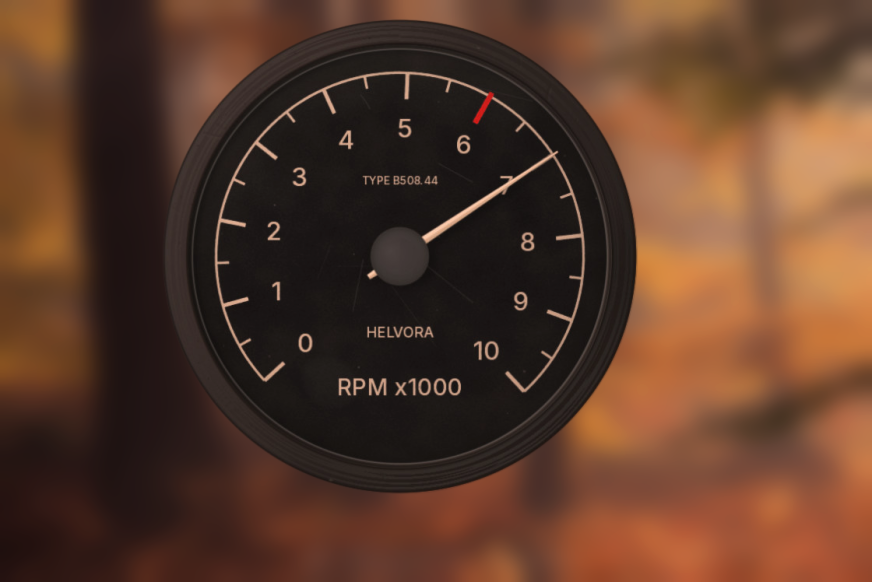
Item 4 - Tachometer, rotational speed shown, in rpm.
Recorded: 7000 rpm
